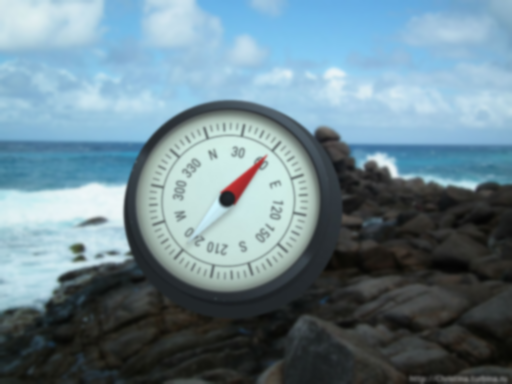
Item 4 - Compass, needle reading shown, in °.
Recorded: 60 °
